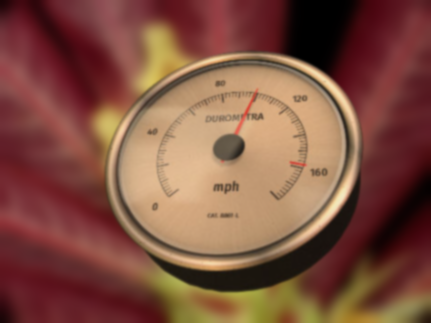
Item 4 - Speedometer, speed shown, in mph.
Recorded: 100 mph
